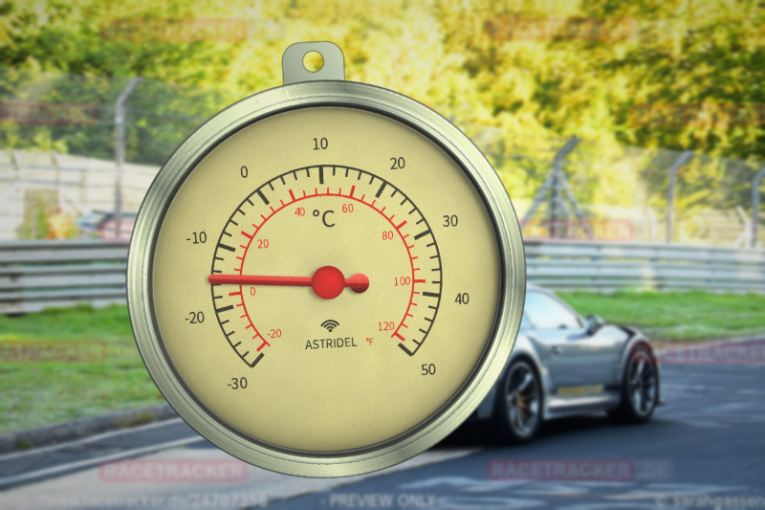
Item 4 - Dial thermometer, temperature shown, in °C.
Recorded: -15 °C
